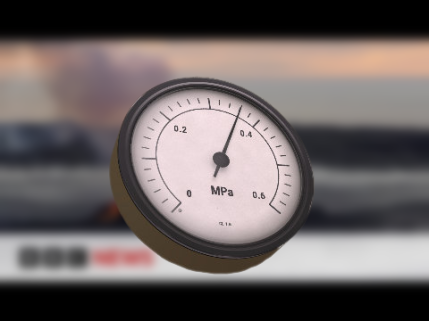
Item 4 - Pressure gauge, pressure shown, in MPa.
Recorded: 0.36 MPa
